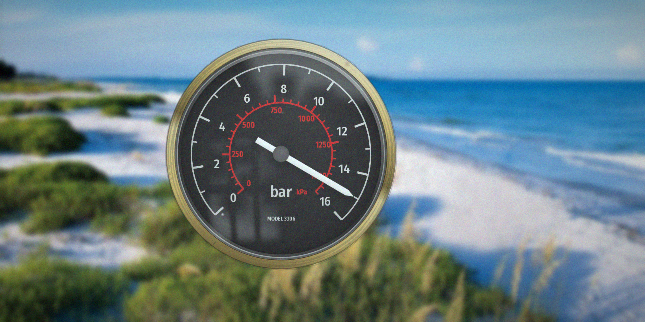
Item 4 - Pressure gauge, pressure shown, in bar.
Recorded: 15 bar
